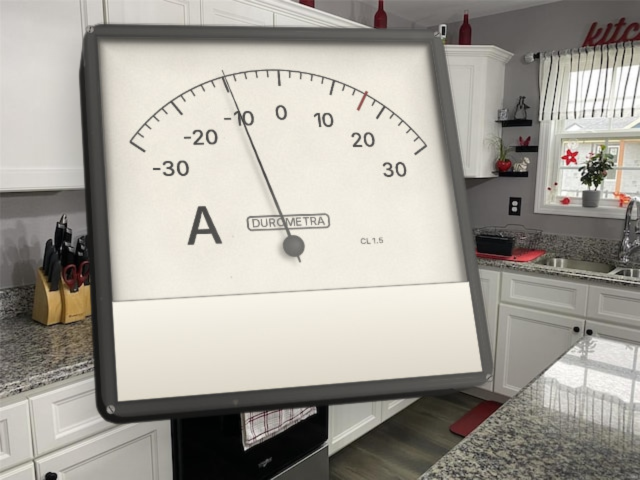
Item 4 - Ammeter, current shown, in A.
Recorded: -10 A
